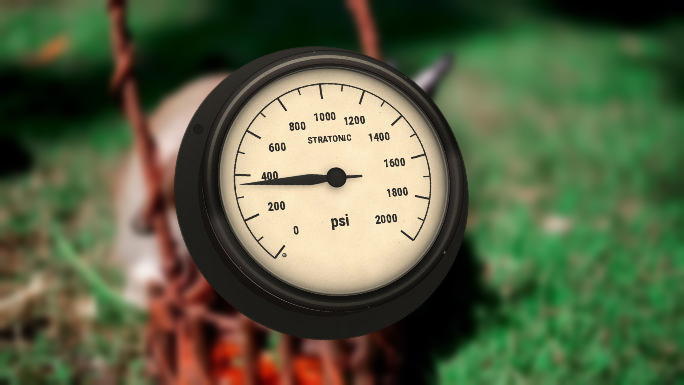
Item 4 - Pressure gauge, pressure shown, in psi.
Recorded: 350 psi
